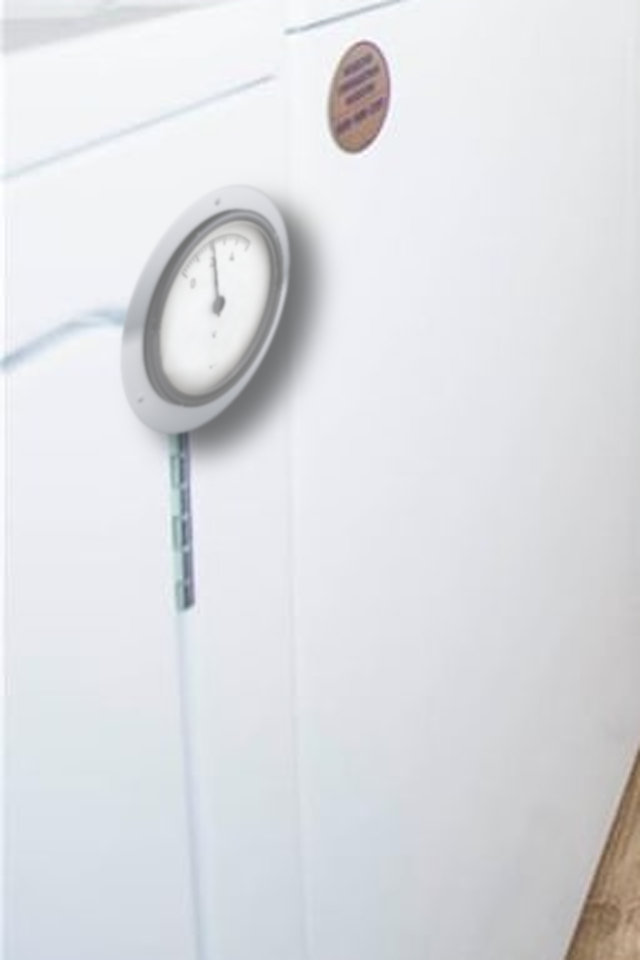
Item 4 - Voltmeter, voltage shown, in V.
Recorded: 2 V
